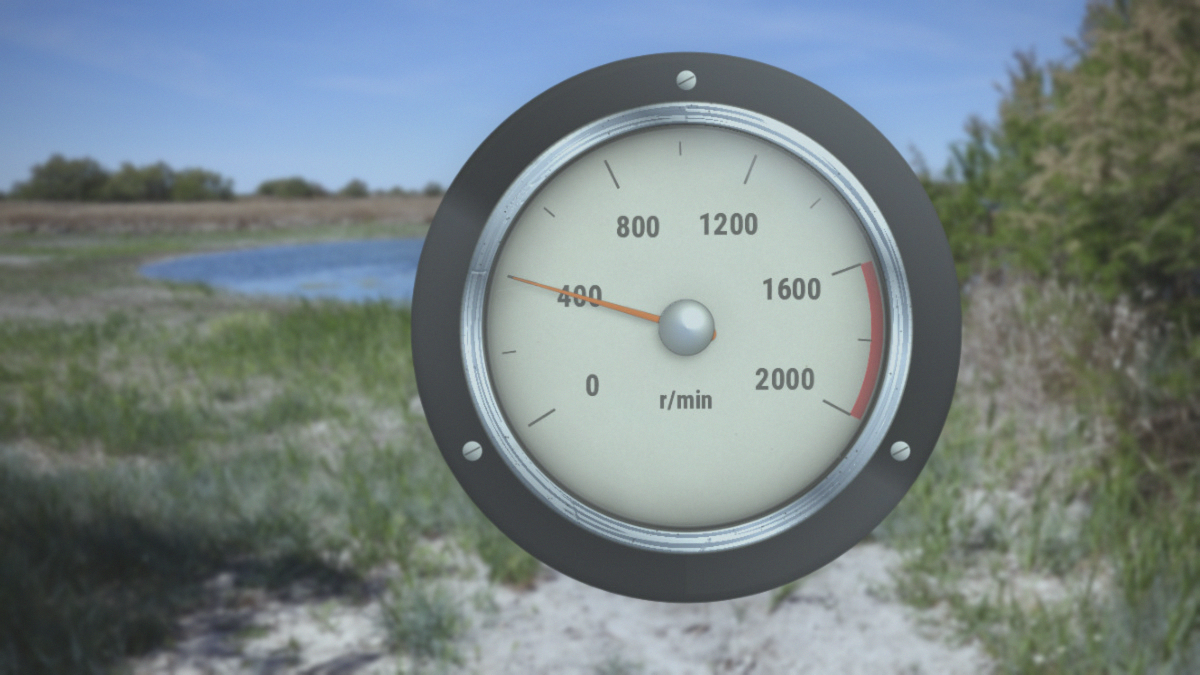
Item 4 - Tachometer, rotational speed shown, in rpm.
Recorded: 400 rpm
